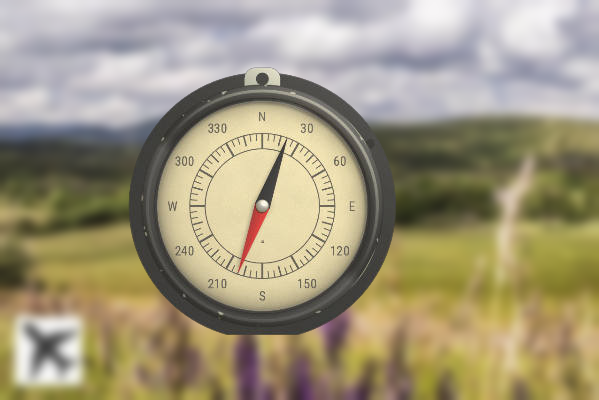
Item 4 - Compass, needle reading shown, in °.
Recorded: 200 °
